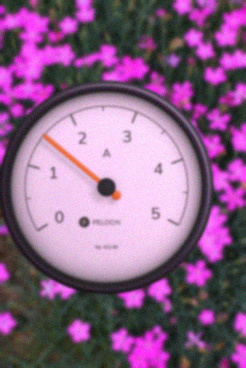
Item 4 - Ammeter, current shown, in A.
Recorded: 1.5 A
